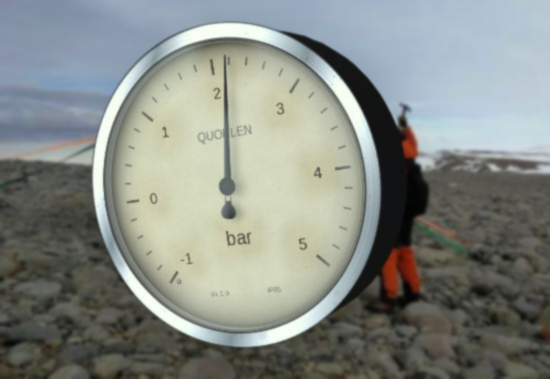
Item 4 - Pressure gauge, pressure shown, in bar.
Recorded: 2.2 bar
